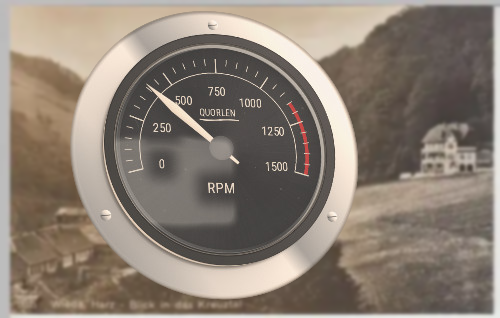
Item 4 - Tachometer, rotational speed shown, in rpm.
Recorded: 400 rpm
